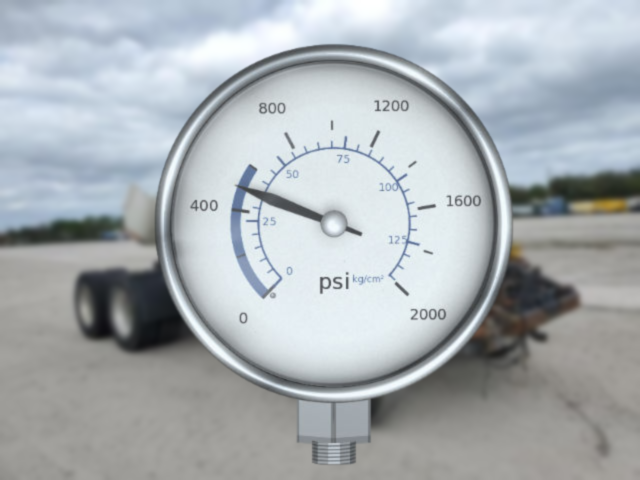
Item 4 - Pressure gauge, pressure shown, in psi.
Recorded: 500 psi
